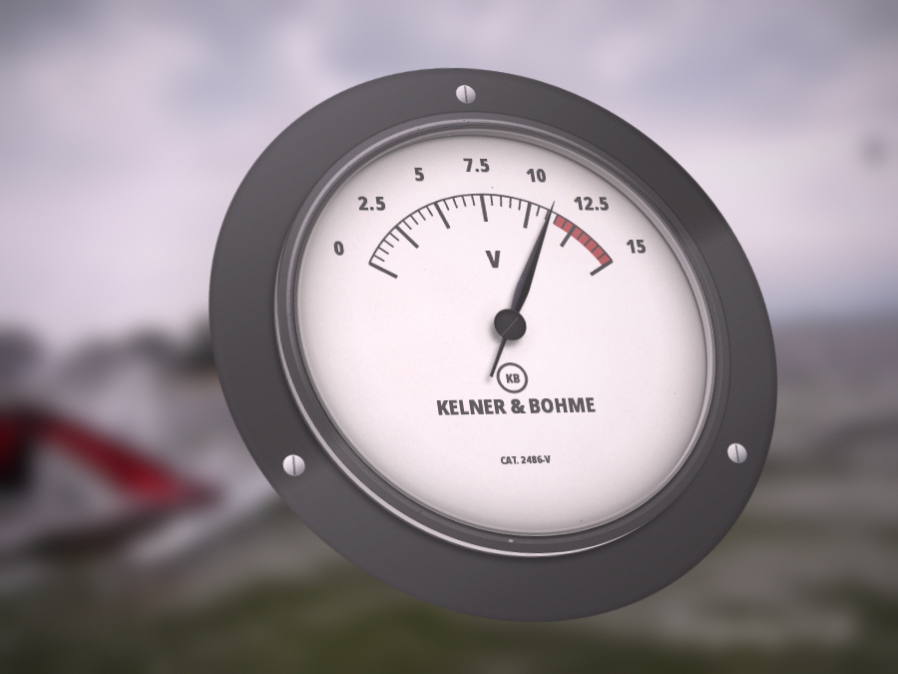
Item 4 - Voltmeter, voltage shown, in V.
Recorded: 11 V
